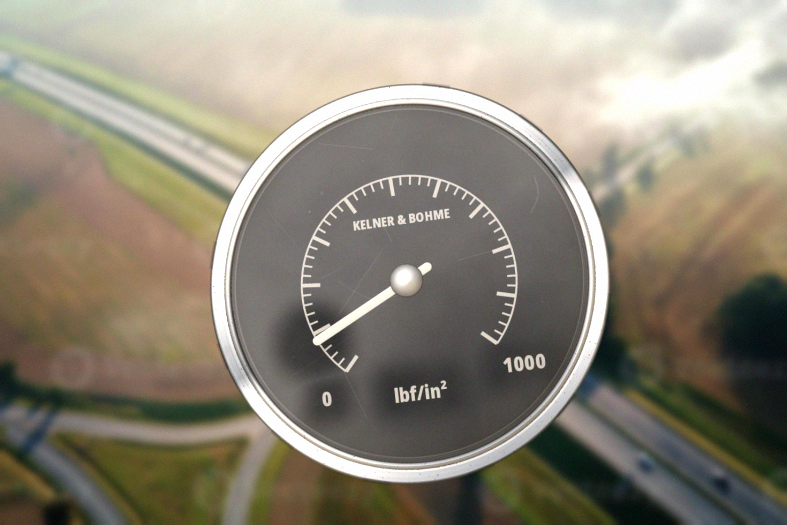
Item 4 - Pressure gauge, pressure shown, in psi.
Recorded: 80 psi
